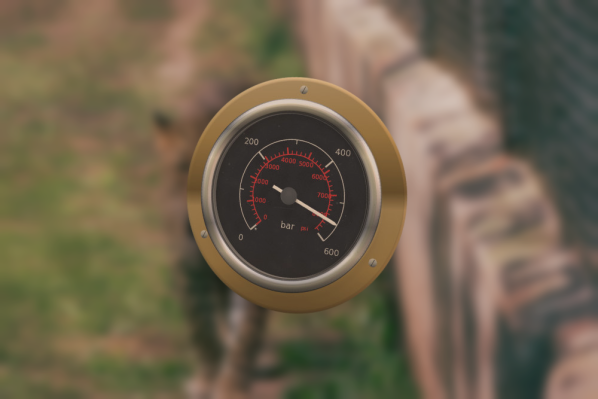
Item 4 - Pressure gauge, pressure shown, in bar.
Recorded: 550 bar
